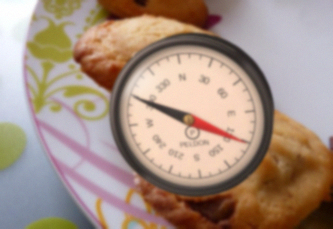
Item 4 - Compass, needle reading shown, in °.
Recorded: 120 °
